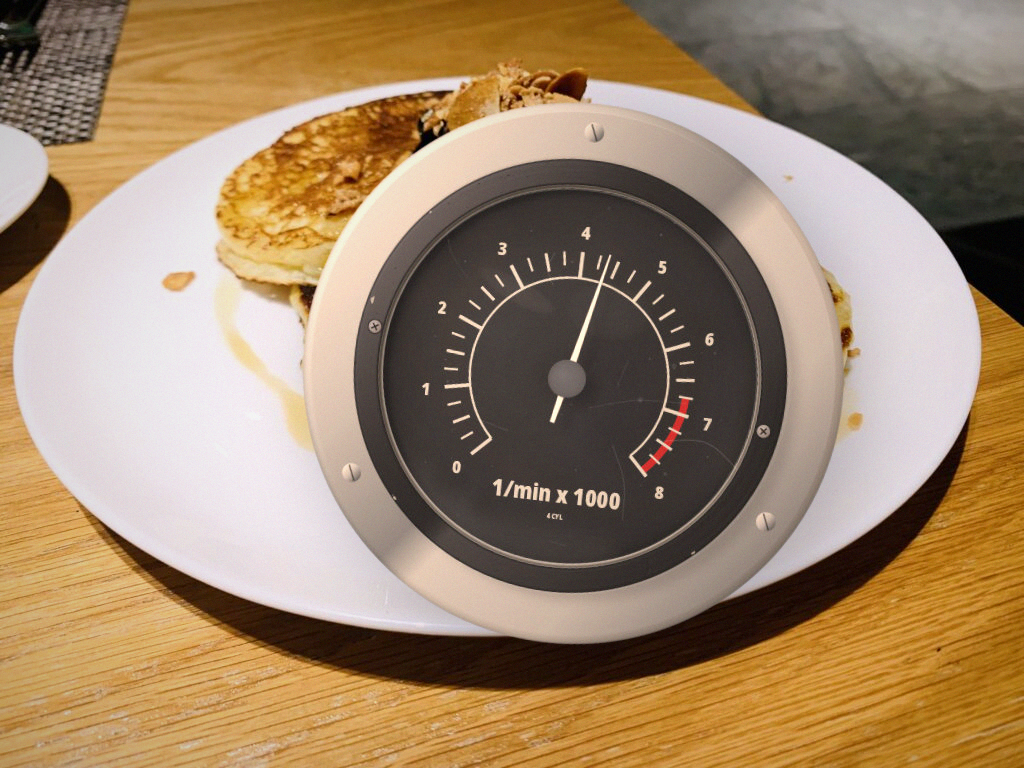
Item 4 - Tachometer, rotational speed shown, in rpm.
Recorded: 4375 rpm
